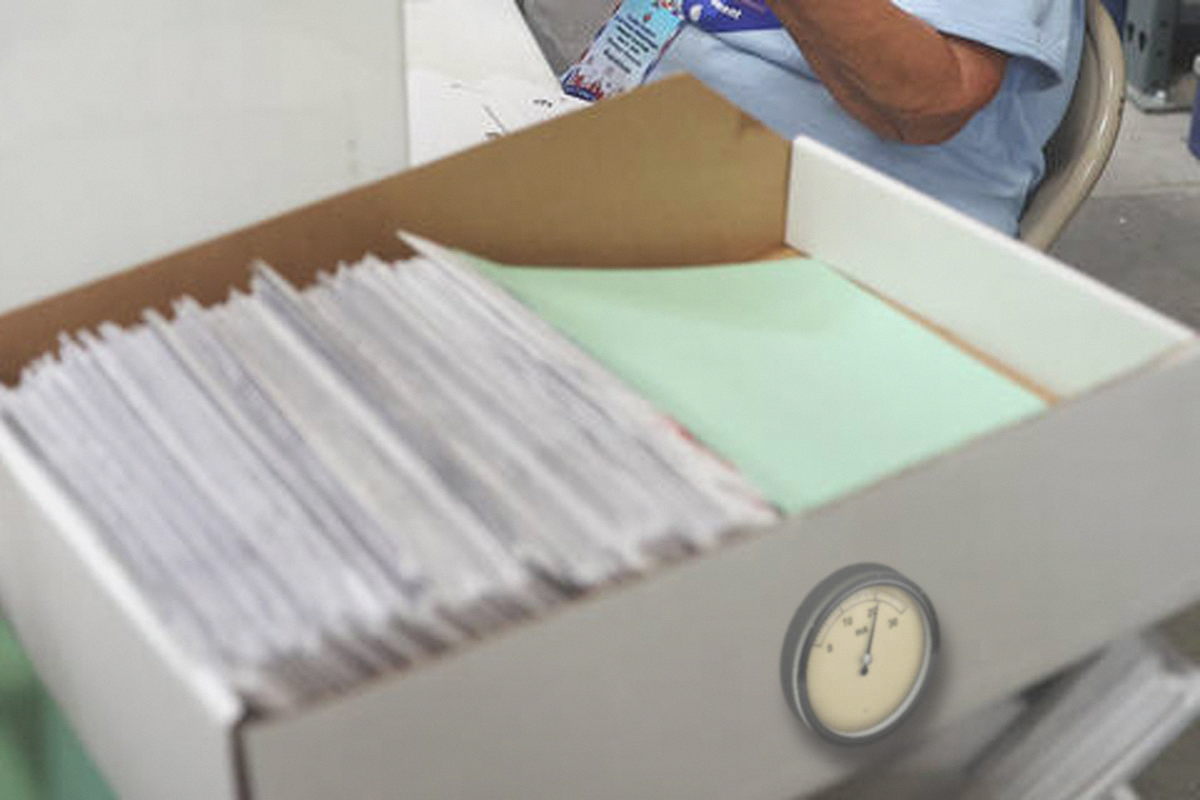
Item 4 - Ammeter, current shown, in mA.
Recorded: 20 mA
